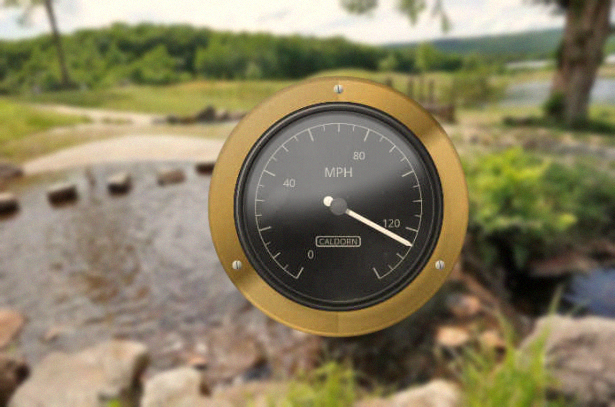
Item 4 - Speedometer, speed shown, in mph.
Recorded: 125 mph
